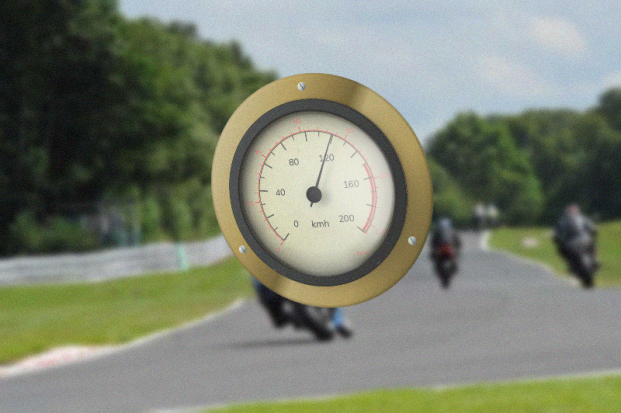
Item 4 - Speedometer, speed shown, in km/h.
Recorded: 120 km/h
